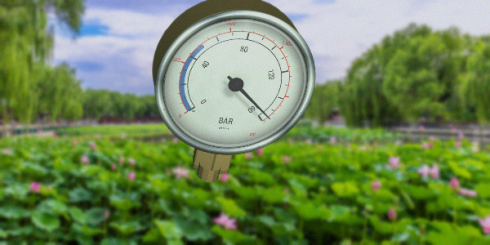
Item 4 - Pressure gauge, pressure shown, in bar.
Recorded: 155 bar
